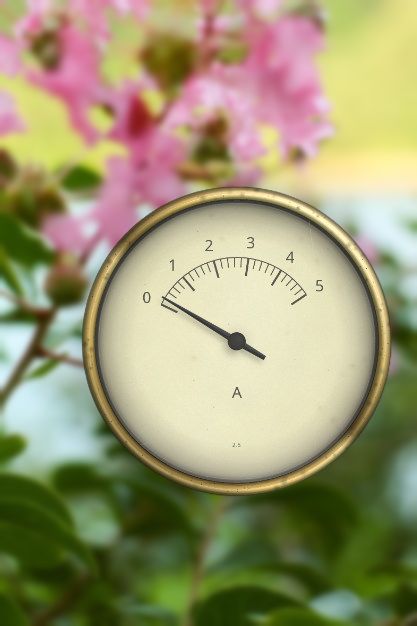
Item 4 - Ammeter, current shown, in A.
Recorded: 0.2 A
